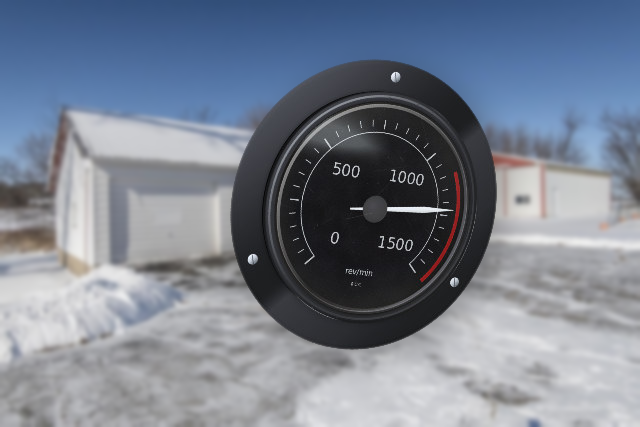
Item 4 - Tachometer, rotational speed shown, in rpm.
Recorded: 1225 rpm
